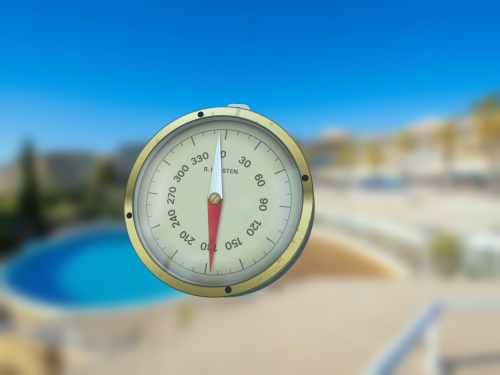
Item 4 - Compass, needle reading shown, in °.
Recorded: 175 °
